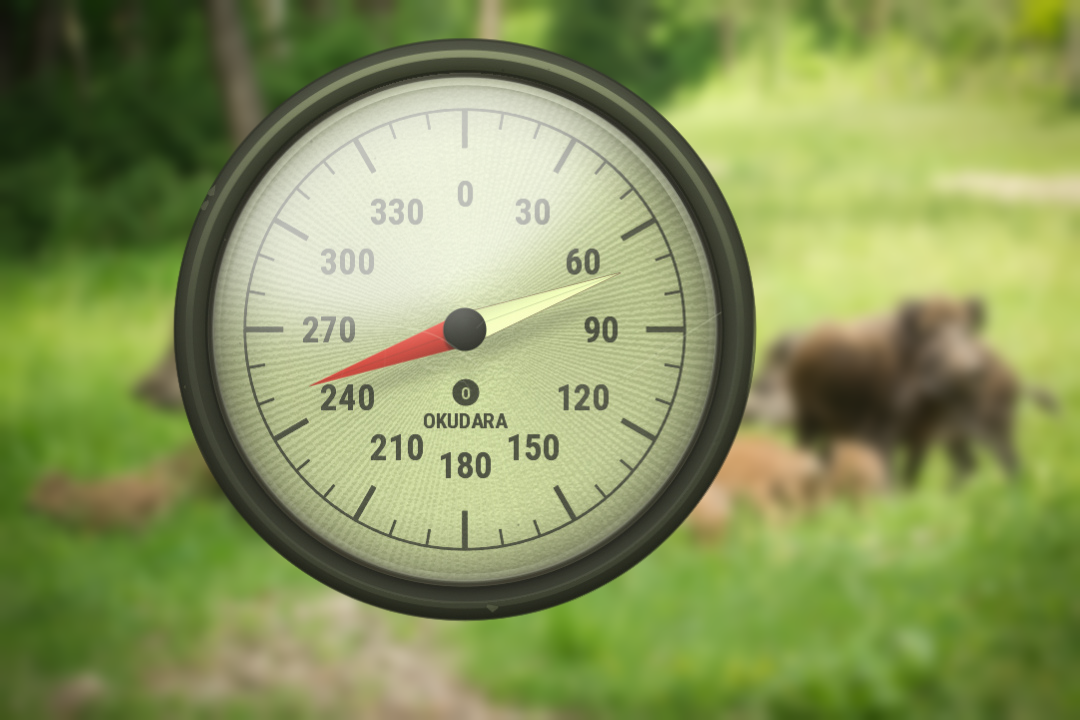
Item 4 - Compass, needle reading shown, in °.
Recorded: 250 °
